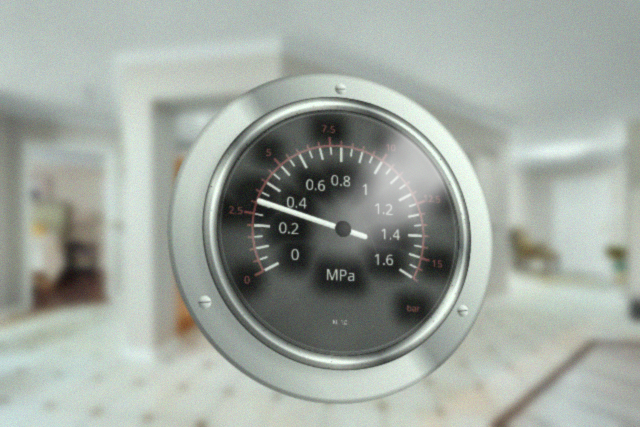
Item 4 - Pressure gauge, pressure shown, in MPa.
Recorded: 0.3 MPa
